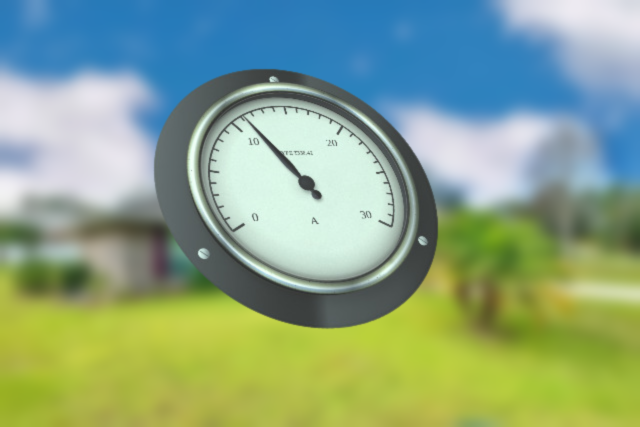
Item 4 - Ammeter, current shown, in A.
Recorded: 11 A
